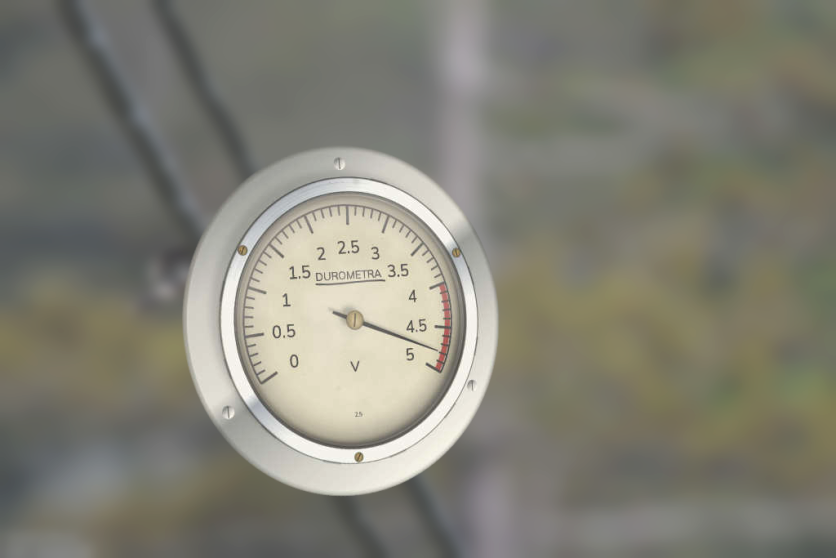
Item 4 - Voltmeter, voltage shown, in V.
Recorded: 4.8 V
